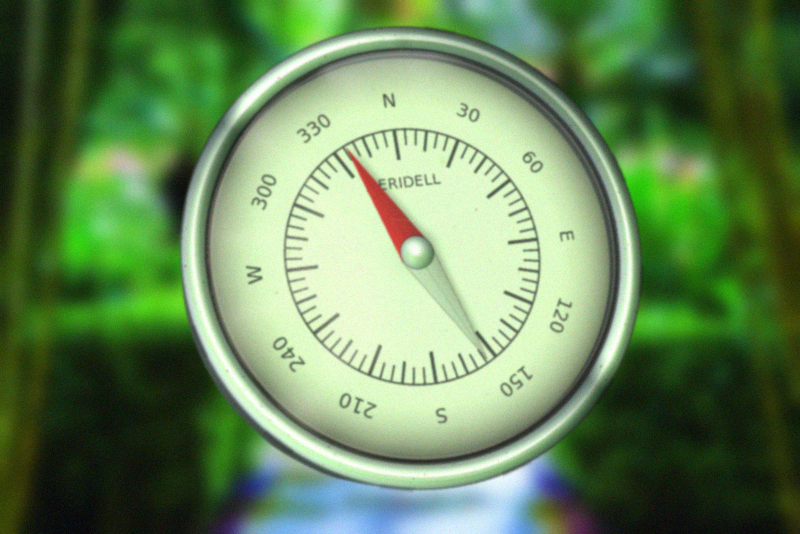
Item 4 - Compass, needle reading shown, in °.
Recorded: 335 °
